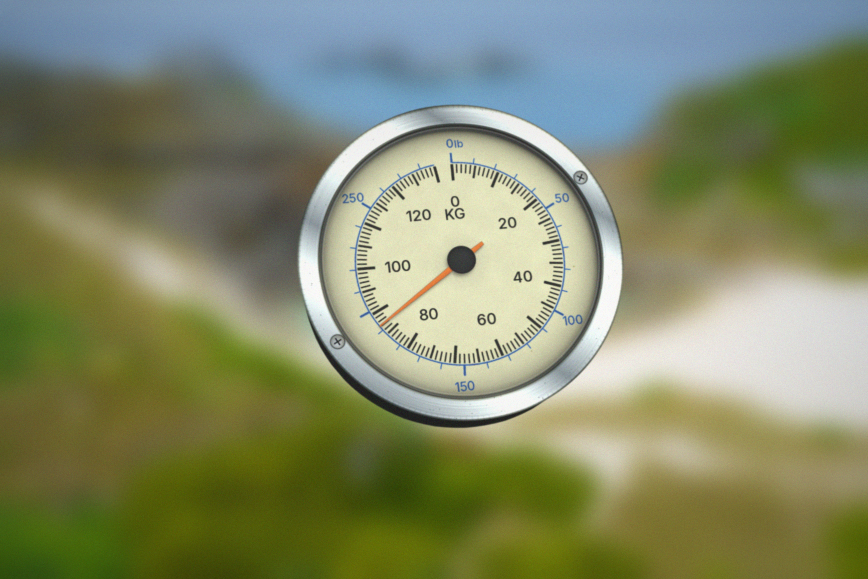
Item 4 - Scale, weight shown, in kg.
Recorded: 87 kg
